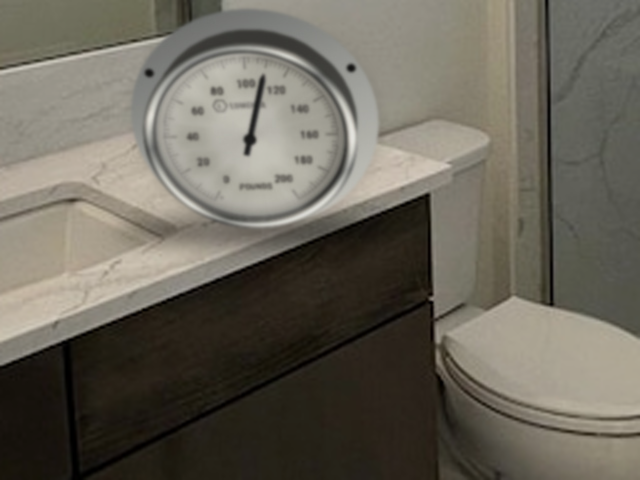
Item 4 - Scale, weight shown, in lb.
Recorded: 110 lb
